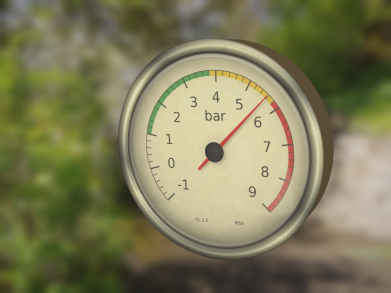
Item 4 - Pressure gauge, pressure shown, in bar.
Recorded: 5.6 bar
